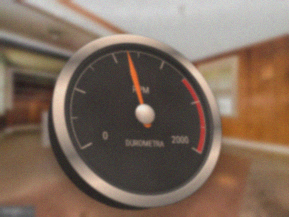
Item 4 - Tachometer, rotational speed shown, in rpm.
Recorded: 900 rpm
